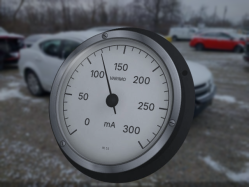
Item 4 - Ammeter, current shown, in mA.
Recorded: 120 mA
